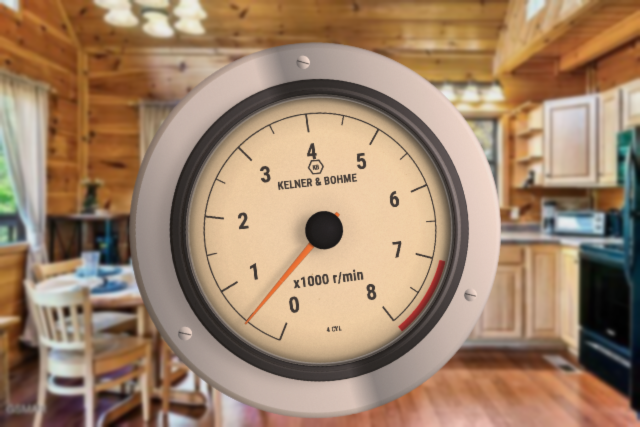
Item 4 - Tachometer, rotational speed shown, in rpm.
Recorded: 500 rpm
